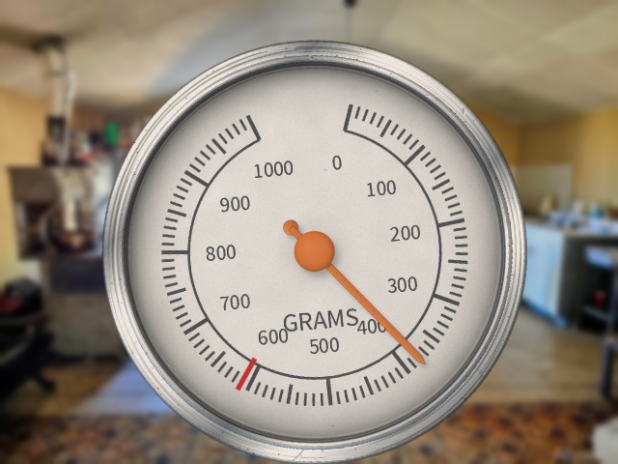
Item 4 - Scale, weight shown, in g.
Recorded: 380 g
